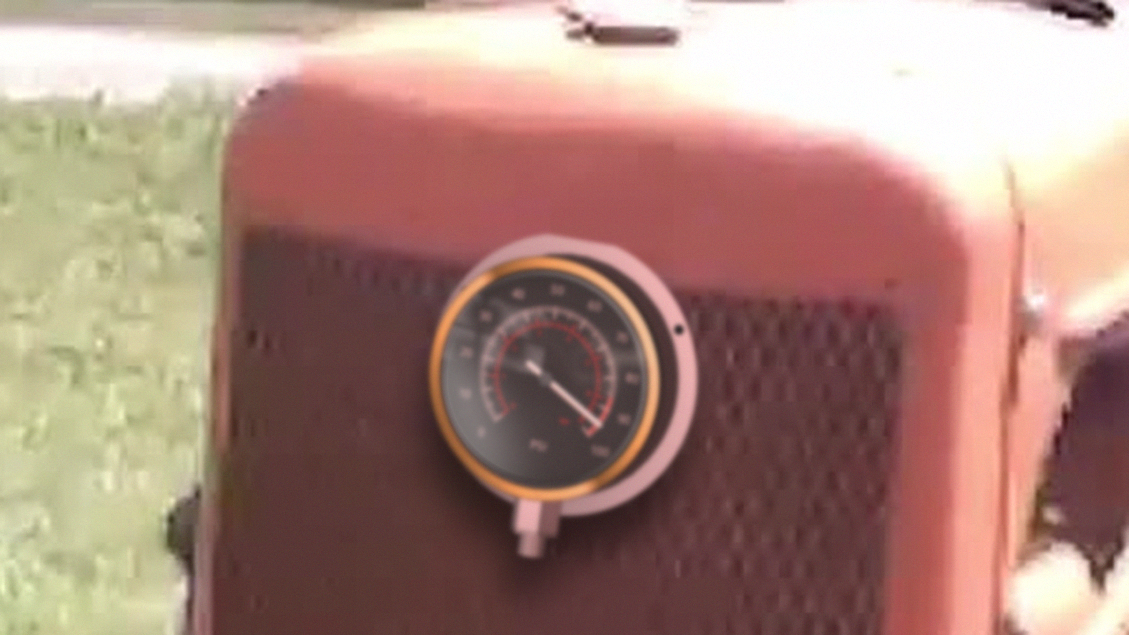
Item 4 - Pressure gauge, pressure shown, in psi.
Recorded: 95 psi
